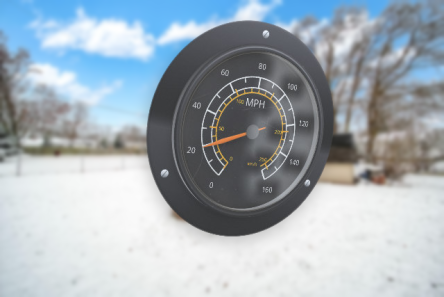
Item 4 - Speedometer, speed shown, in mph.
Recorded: 20 mph
